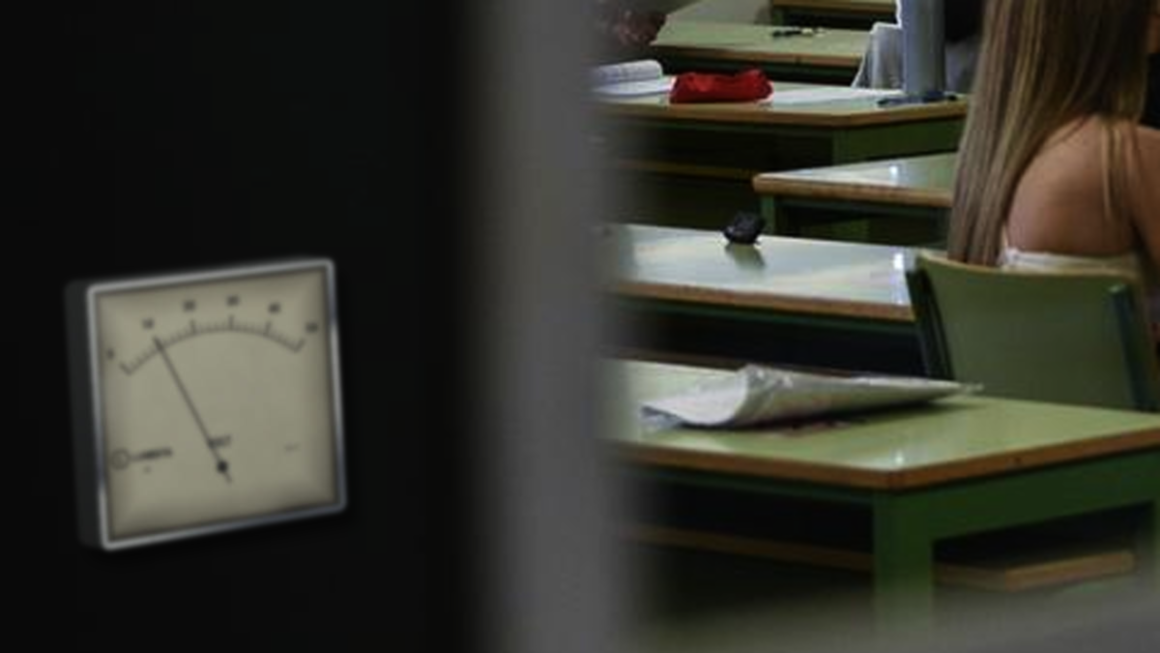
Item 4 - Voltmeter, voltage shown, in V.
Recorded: 10 V
